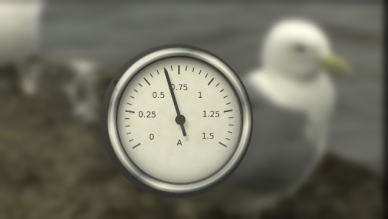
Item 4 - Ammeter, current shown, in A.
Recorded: 0.65 A
